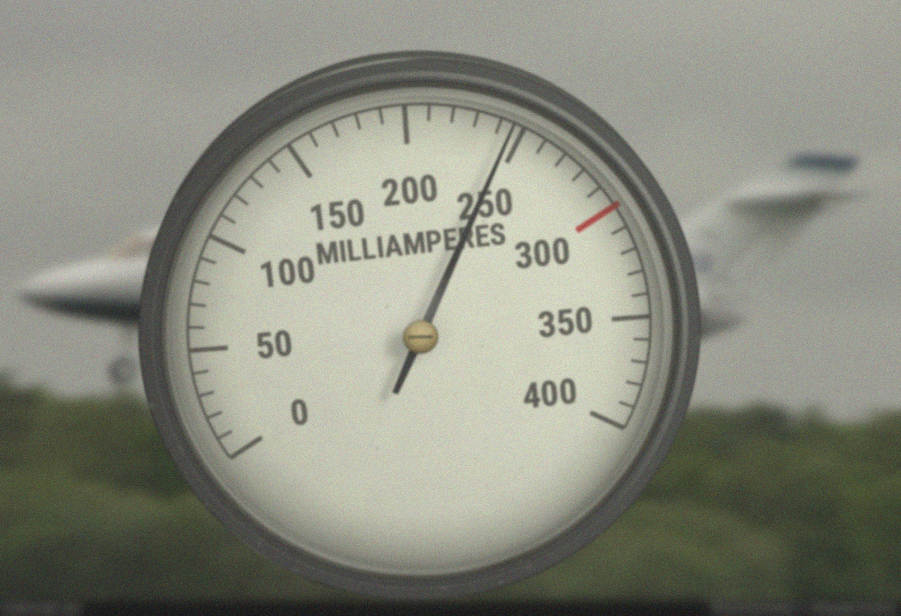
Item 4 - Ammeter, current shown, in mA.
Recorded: 245 mA
